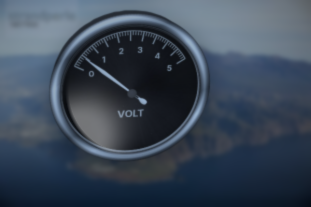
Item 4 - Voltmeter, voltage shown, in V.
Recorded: 0.5 V
